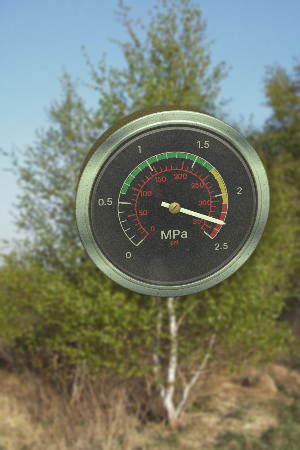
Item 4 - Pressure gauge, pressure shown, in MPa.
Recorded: 2.3 MPa
